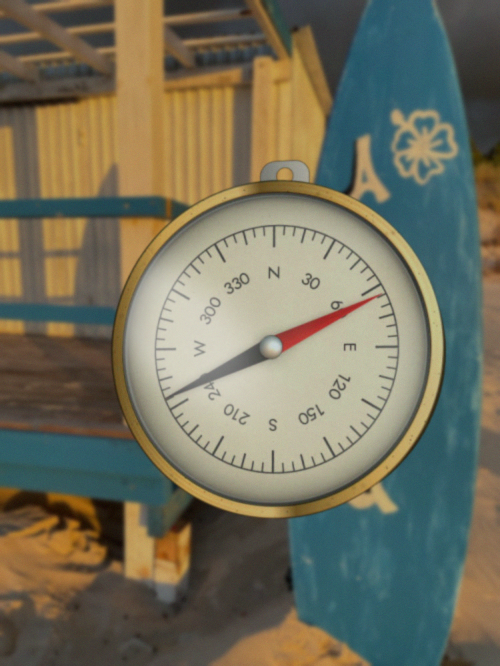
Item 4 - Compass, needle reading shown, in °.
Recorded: 65 °
